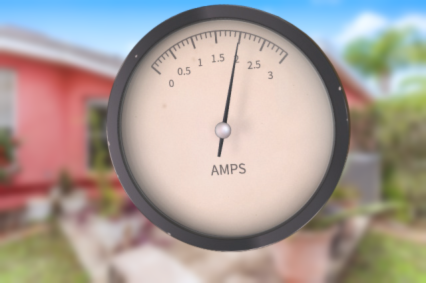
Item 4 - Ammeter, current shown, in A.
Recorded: 2 A
